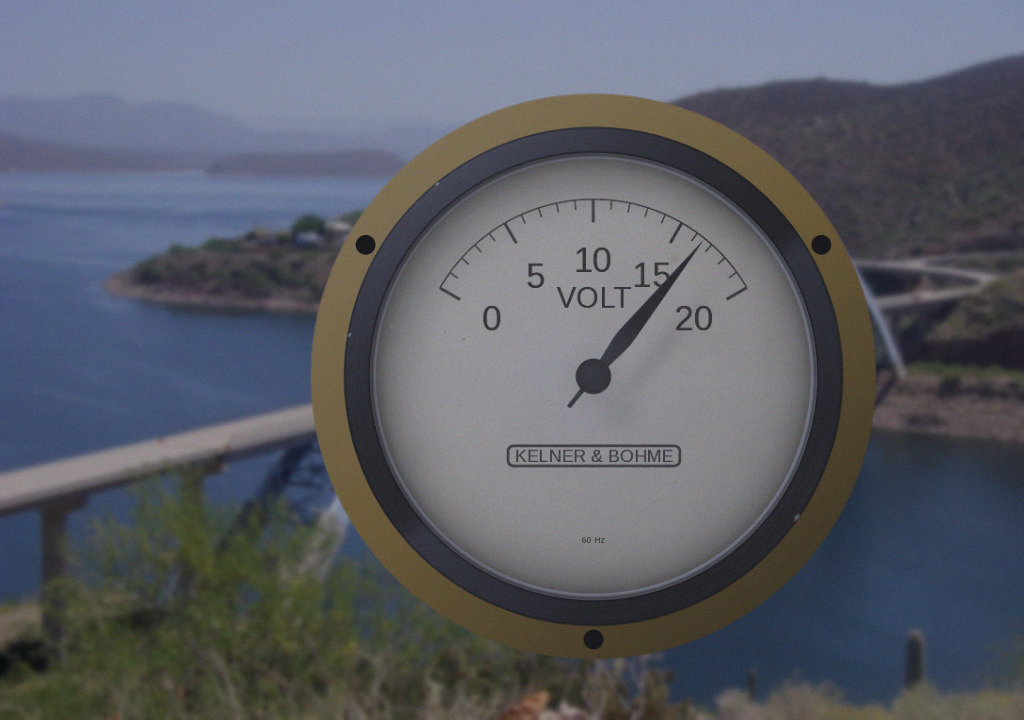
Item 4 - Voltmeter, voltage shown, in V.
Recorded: 16.5 V
